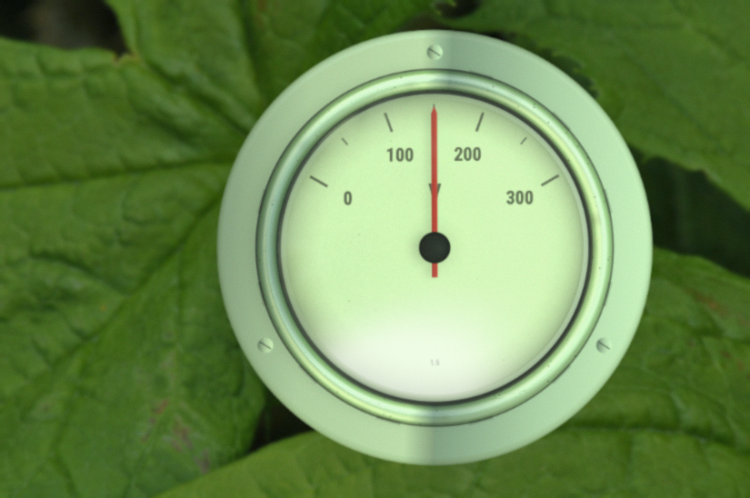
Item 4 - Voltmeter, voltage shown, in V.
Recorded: 150 V
